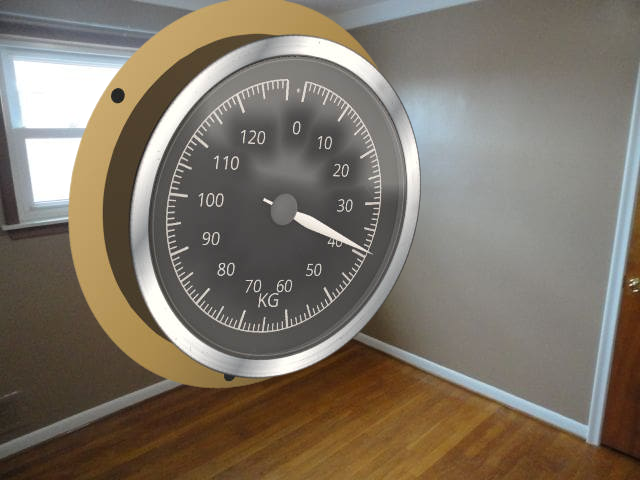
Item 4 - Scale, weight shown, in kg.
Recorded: 39 kg
